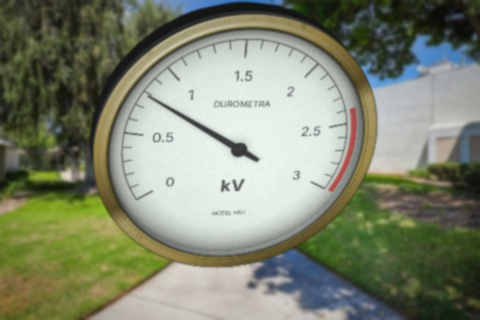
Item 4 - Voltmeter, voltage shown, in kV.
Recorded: 0.8 kV
